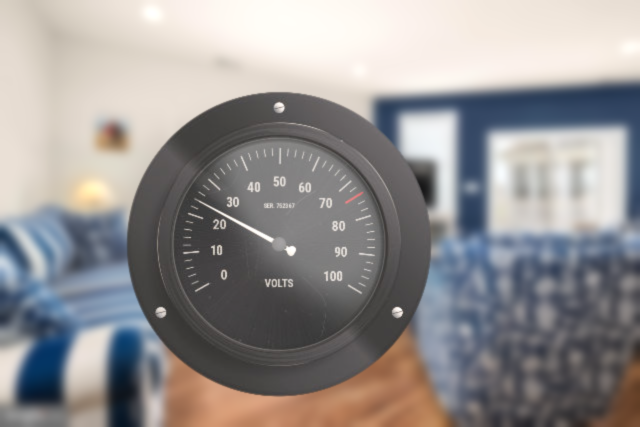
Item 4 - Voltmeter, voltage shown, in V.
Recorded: 24 V
